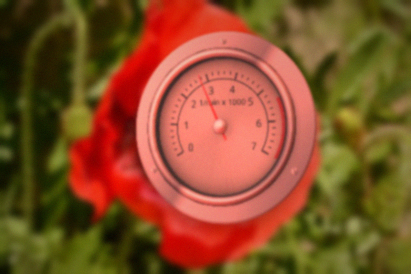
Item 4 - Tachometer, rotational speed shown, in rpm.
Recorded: 2800 rpm
